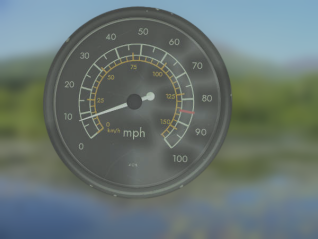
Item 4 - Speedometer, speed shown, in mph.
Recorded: 7.5 mph
